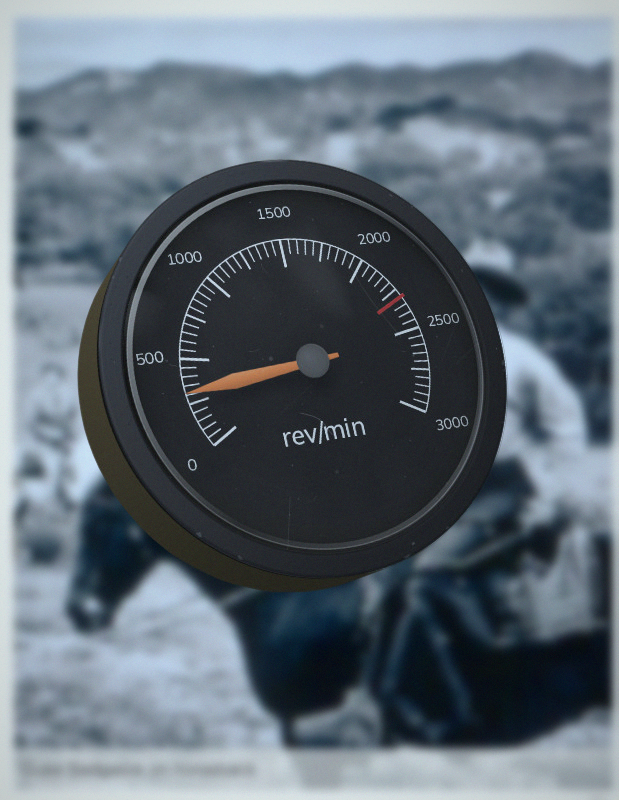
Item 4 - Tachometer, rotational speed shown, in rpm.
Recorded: 300 rpm
